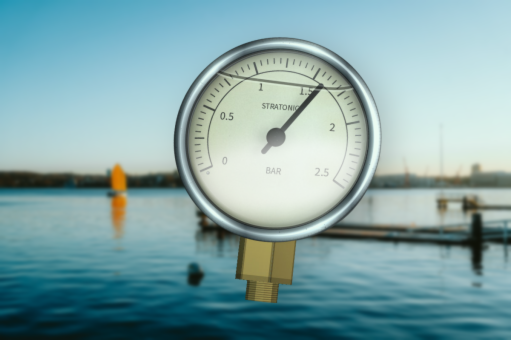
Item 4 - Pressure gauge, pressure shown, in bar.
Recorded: 1.6 bar
